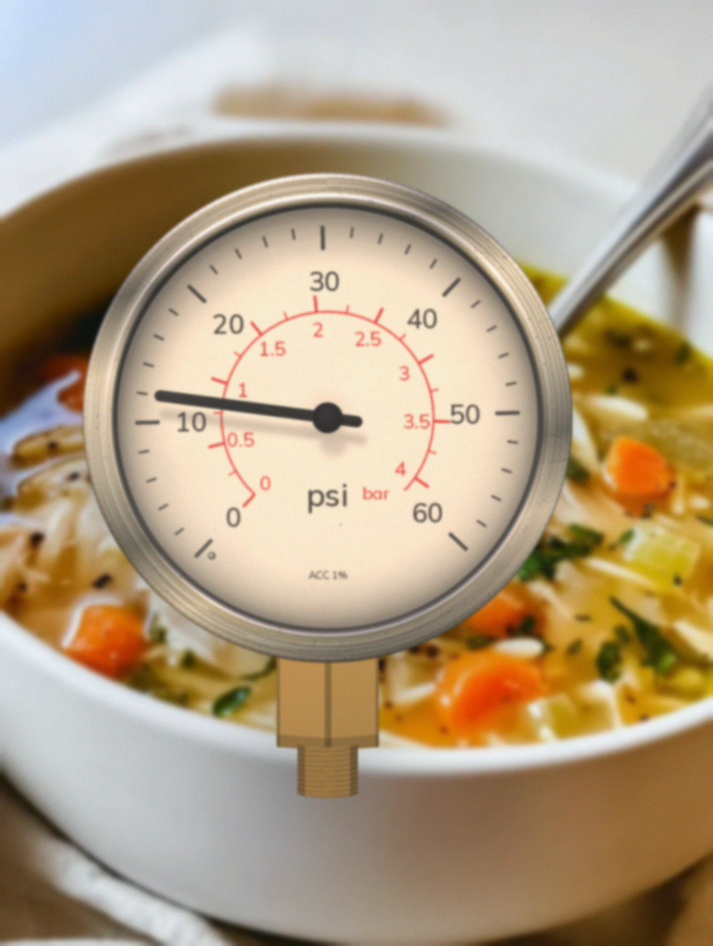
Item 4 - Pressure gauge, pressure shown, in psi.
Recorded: 12 psi
